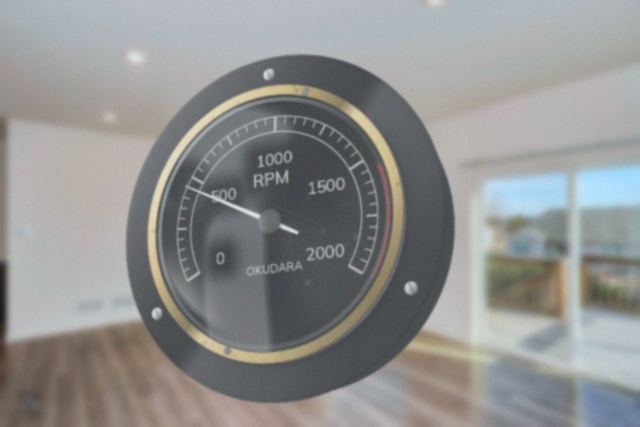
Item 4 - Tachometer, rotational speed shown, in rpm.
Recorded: 450 rpm
